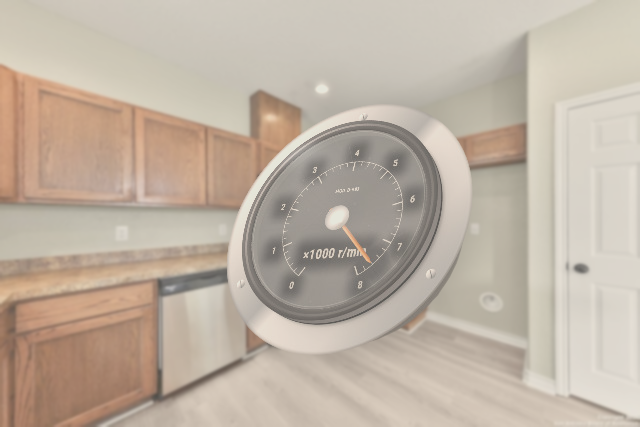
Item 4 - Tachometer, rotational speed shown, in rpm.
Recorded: 7600 rpm
